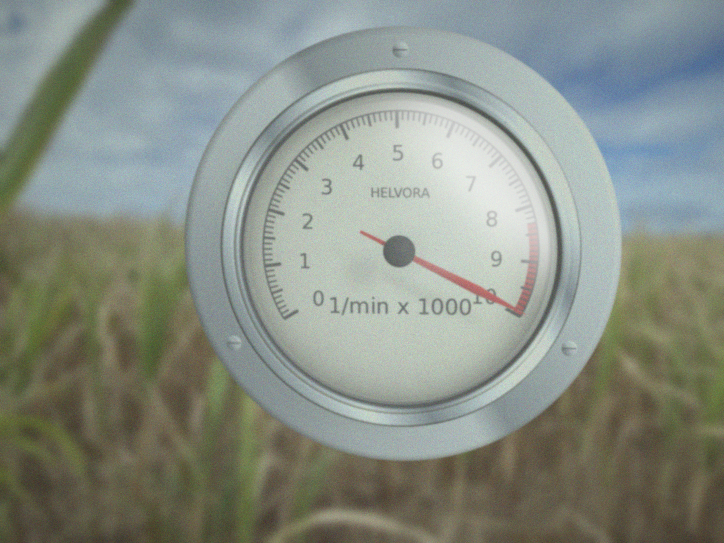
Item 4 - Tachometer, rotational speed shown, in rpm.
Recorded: 9900 rpm
